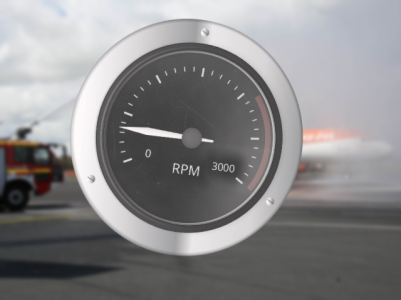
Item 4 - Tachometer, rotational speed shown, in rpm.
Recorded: 350 rpm
